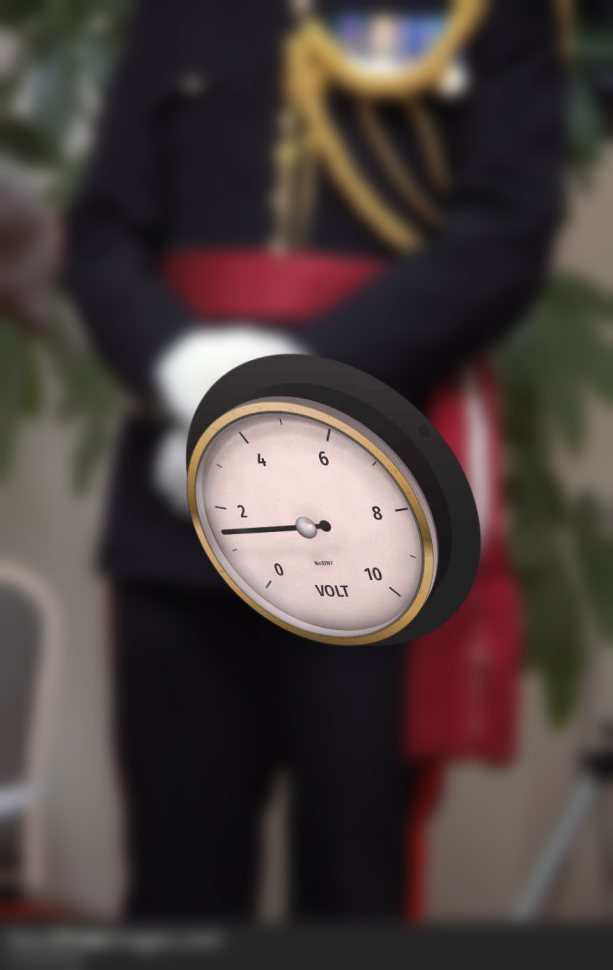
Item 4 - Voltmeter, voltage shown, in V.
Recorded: 1.5 V
